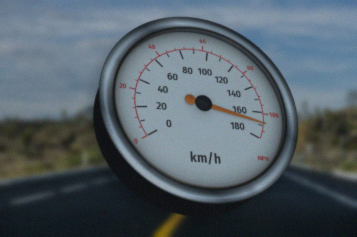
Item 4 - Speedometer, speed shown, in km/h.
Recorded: 170 km/h
